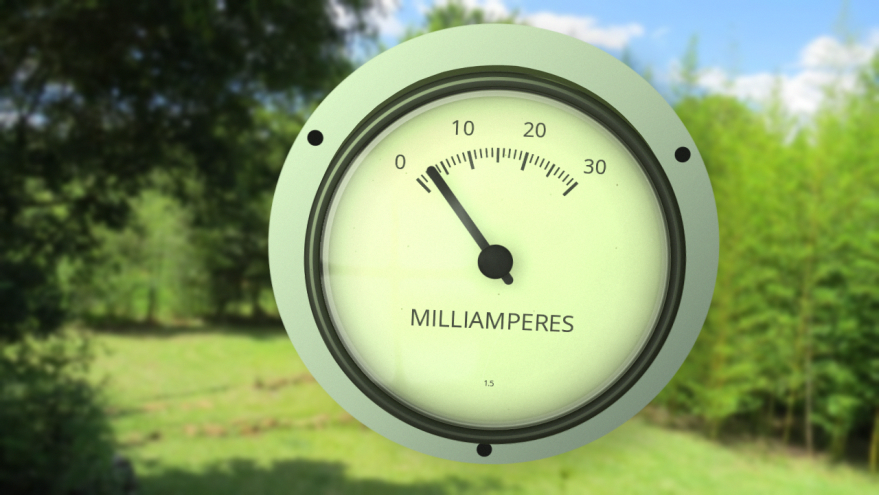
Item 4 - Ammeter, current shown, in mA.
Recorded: 3 mA
